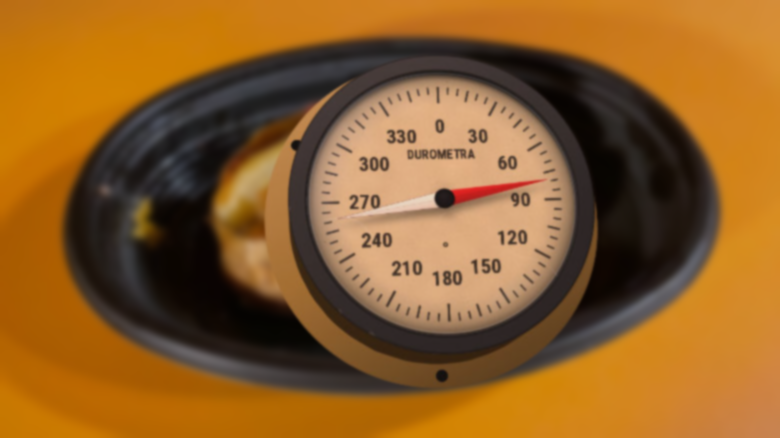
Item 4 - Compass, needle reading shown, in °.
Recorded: 80 °
